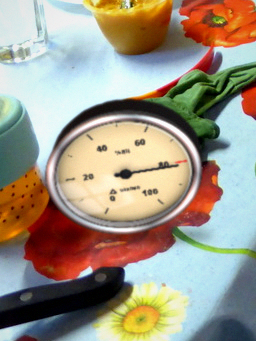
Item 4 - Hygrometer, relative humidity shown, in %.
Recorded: 80 %
